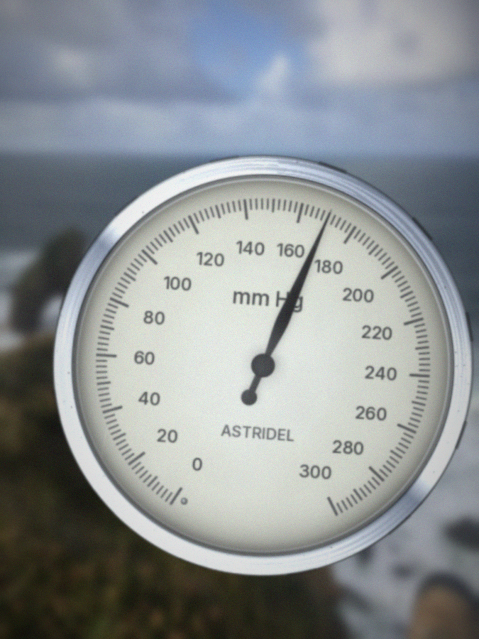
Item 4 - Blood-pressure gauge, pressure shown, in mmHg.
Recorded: 170 mmHg
